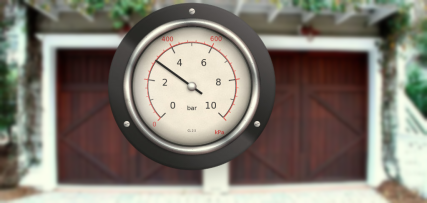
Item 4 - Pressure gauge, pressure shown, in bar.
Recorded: 3 bar
